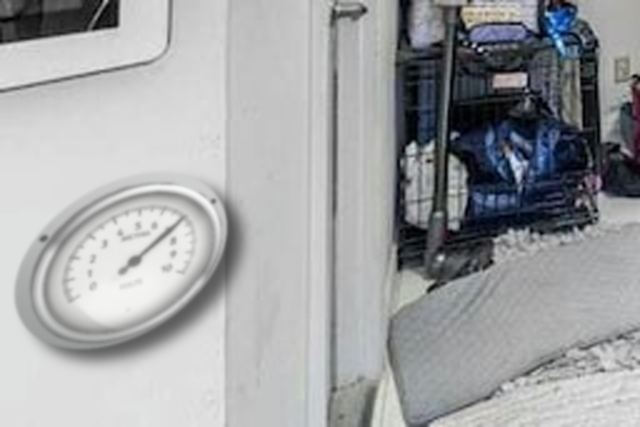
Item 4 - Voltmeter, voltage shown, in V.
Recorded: 7 V
